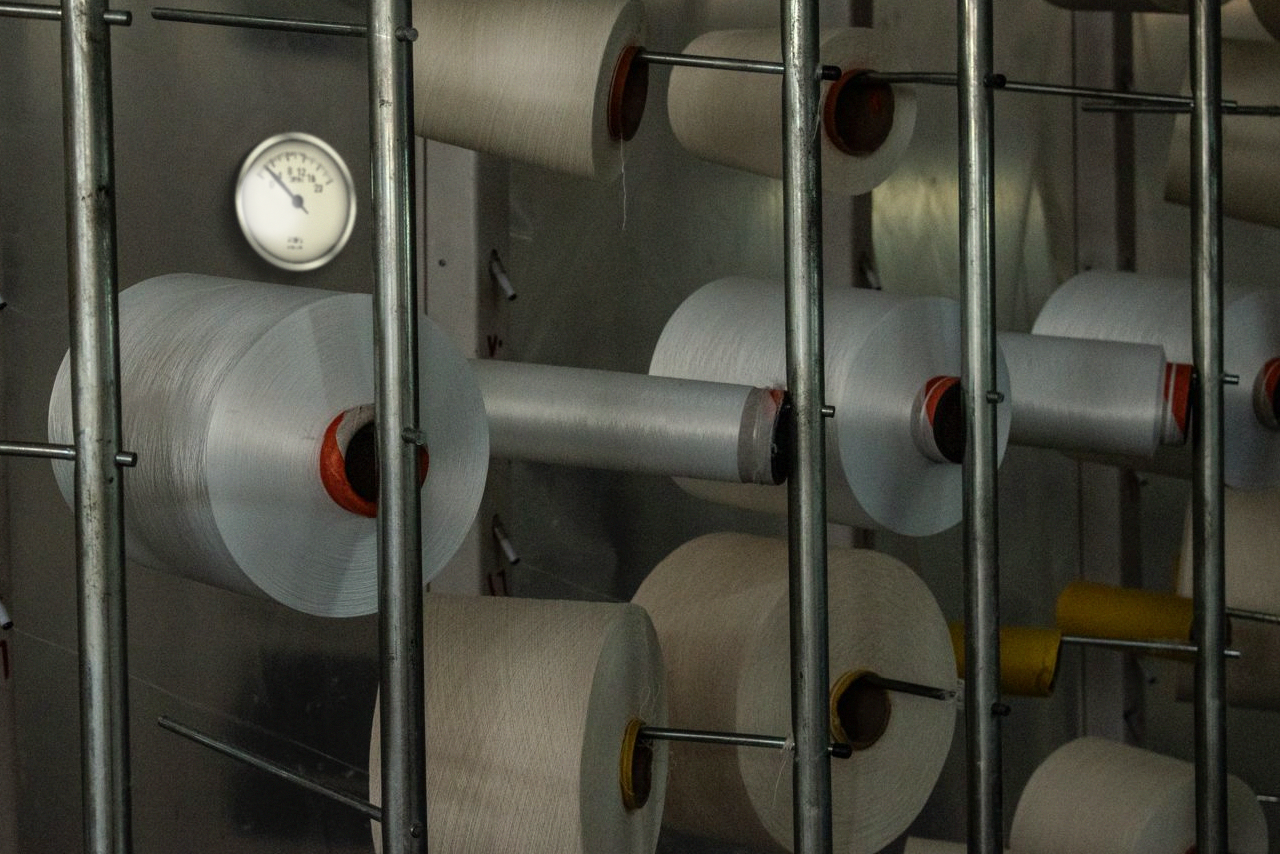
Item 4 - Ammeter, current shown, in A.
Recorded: 2 A
